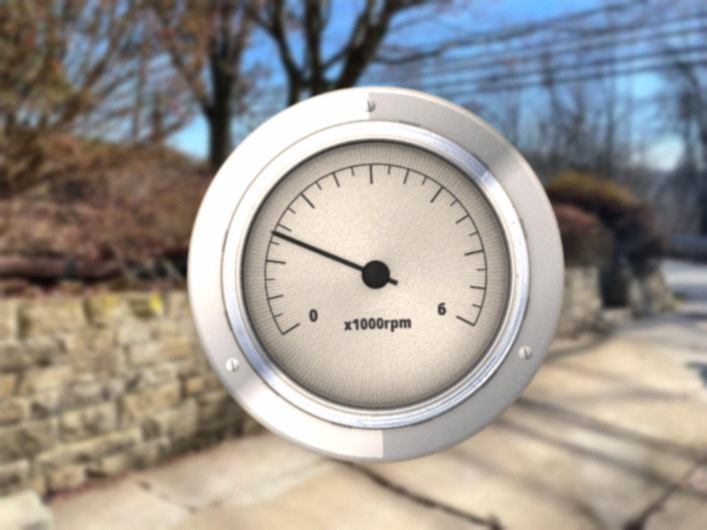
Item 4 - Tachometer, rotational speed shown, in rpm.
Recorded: 1375 rpm
